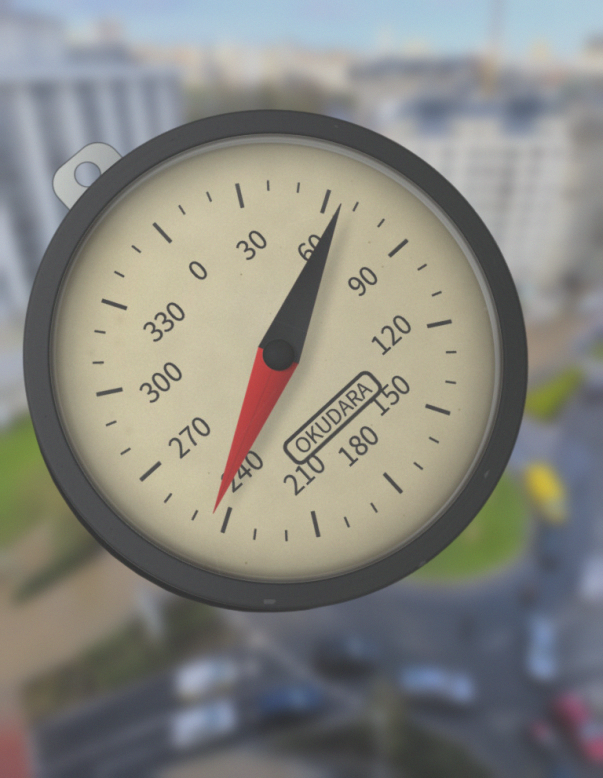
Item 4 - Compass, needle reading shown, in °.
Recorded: 245 °
